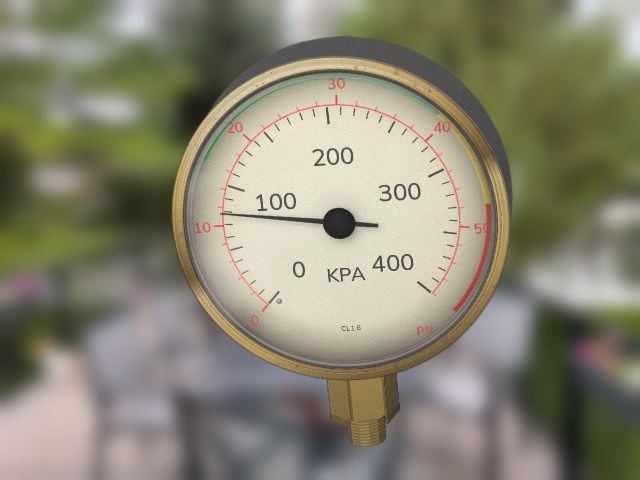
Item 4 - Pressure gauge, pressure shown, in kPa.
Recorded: 80 kPa
